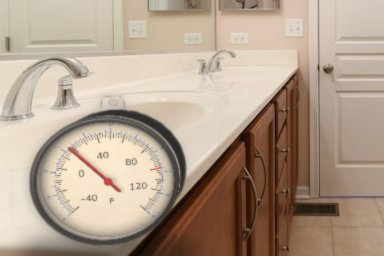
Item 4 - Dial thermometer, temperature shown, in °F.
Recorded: 20 °F
